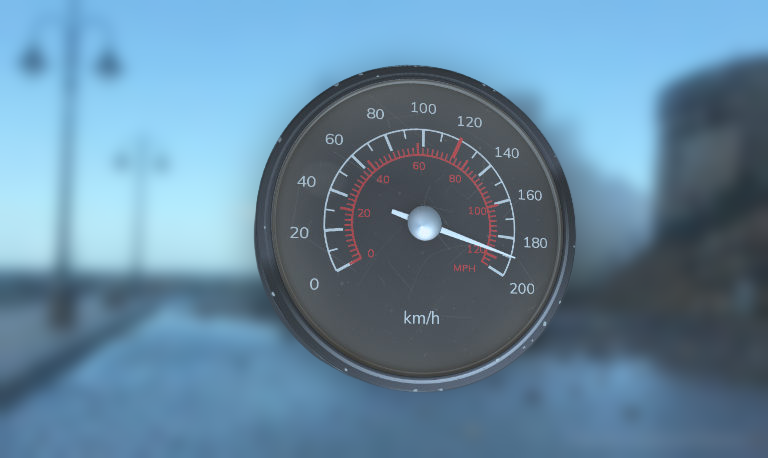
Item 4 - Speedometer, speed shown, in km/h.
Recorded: 190 km/h
